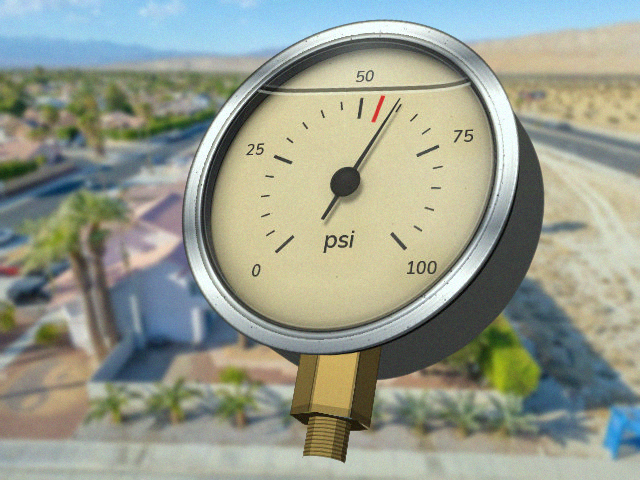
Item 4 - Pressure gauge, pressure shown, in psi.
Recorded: 60 psi
